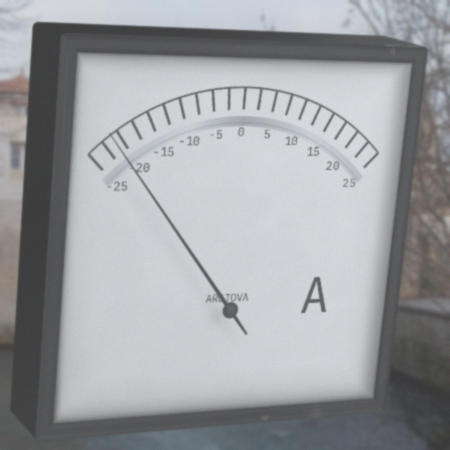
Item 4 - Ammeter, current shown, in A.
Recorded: -21.25 A
